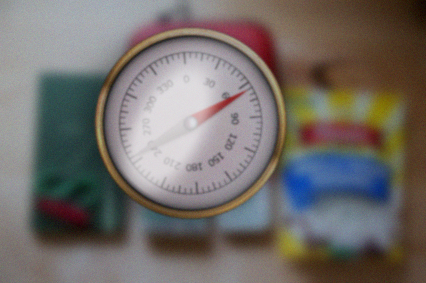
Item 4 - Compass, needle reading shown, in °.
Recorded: 65 °
